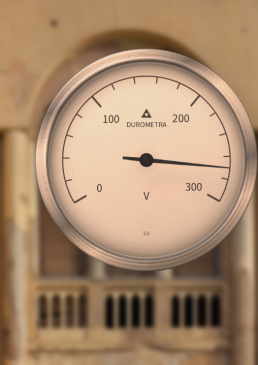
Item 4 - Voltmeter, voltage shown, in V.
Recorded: 270 V
